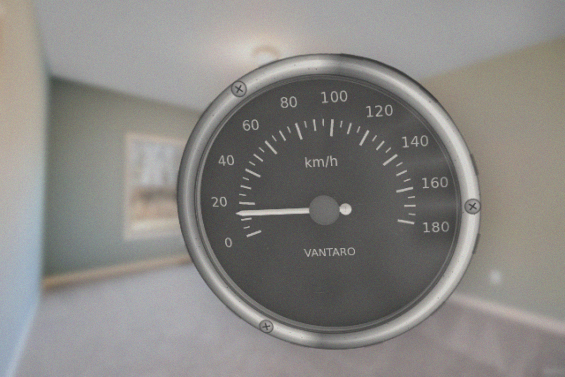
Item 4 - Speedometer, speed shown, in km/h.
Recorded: 15 km/h
